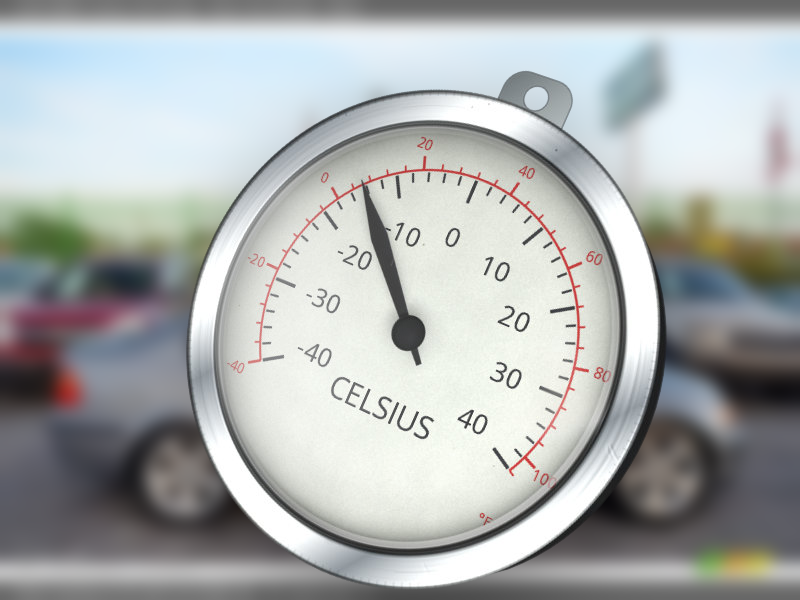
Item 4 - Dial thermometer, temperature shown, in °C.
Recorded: -14 °C
